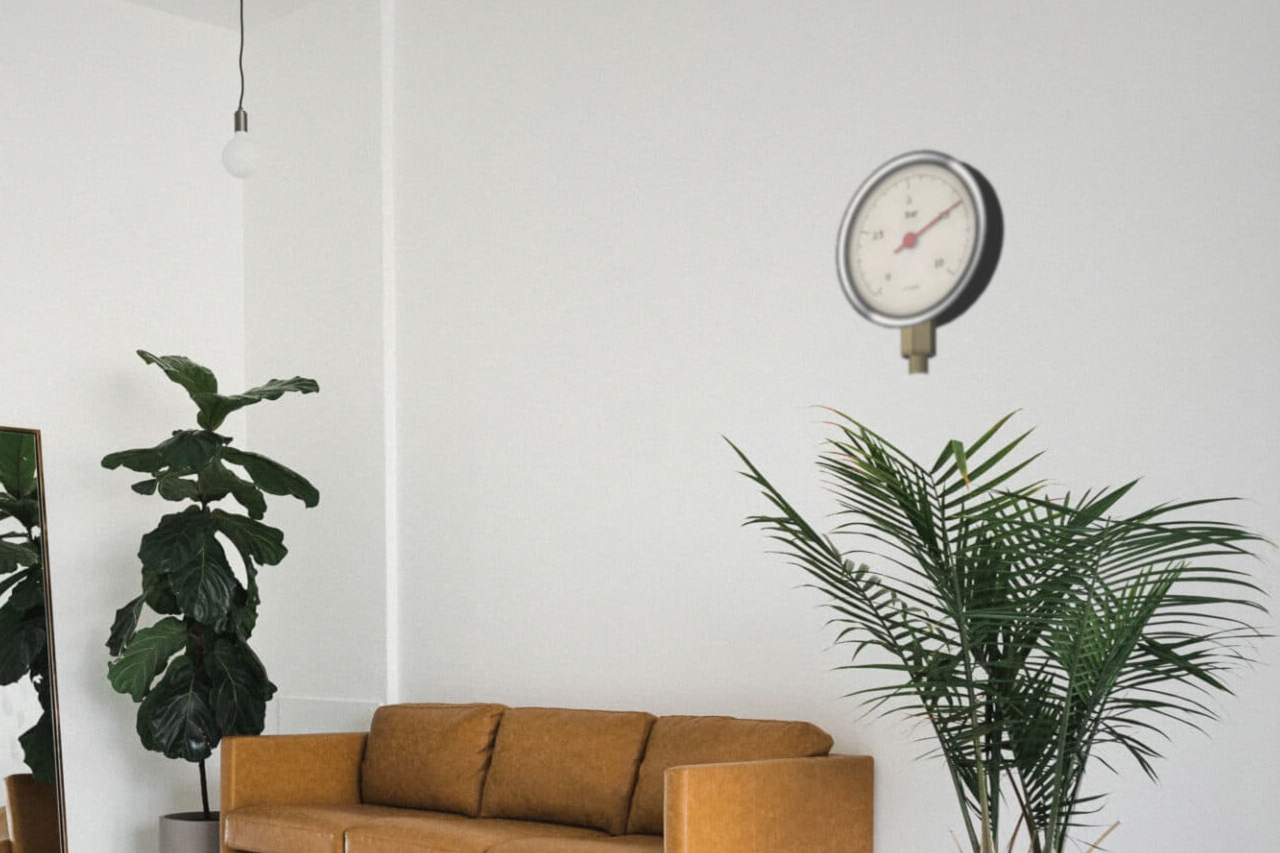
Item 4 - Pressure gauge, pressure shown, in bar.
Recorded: 7.5 bar
